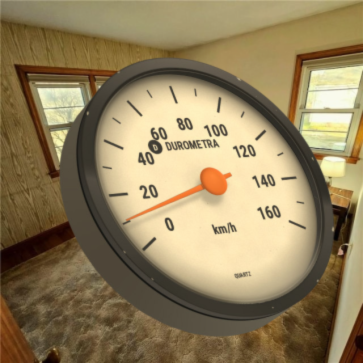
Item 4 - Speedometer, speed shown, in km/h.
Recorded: 10 km/h
